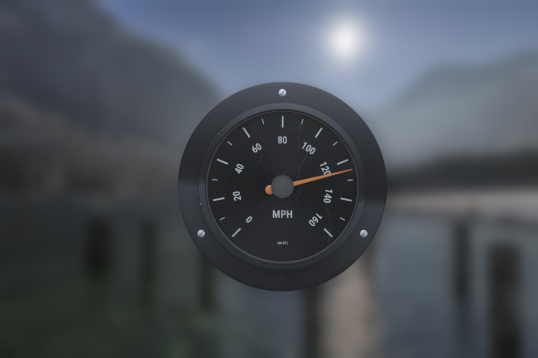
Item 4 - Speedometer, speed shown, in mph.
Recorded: 125 mph
